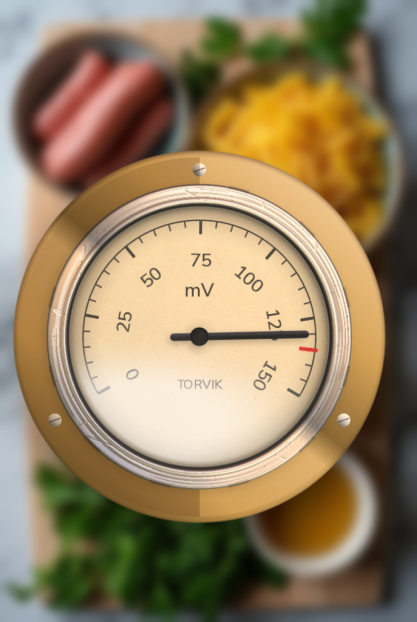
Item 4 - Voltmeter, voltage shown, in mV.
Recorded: 130 mV
